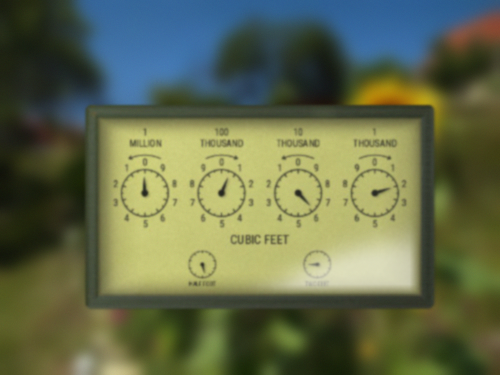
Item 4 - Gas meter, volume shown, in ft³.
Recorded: 6200 ft³
